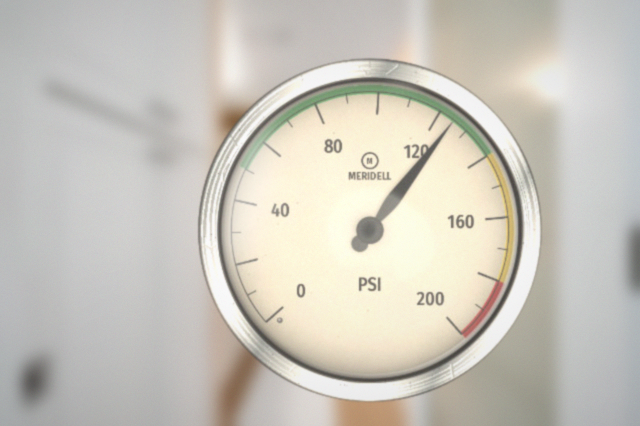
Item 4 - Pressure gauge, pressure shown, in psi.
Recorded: 125 psi
